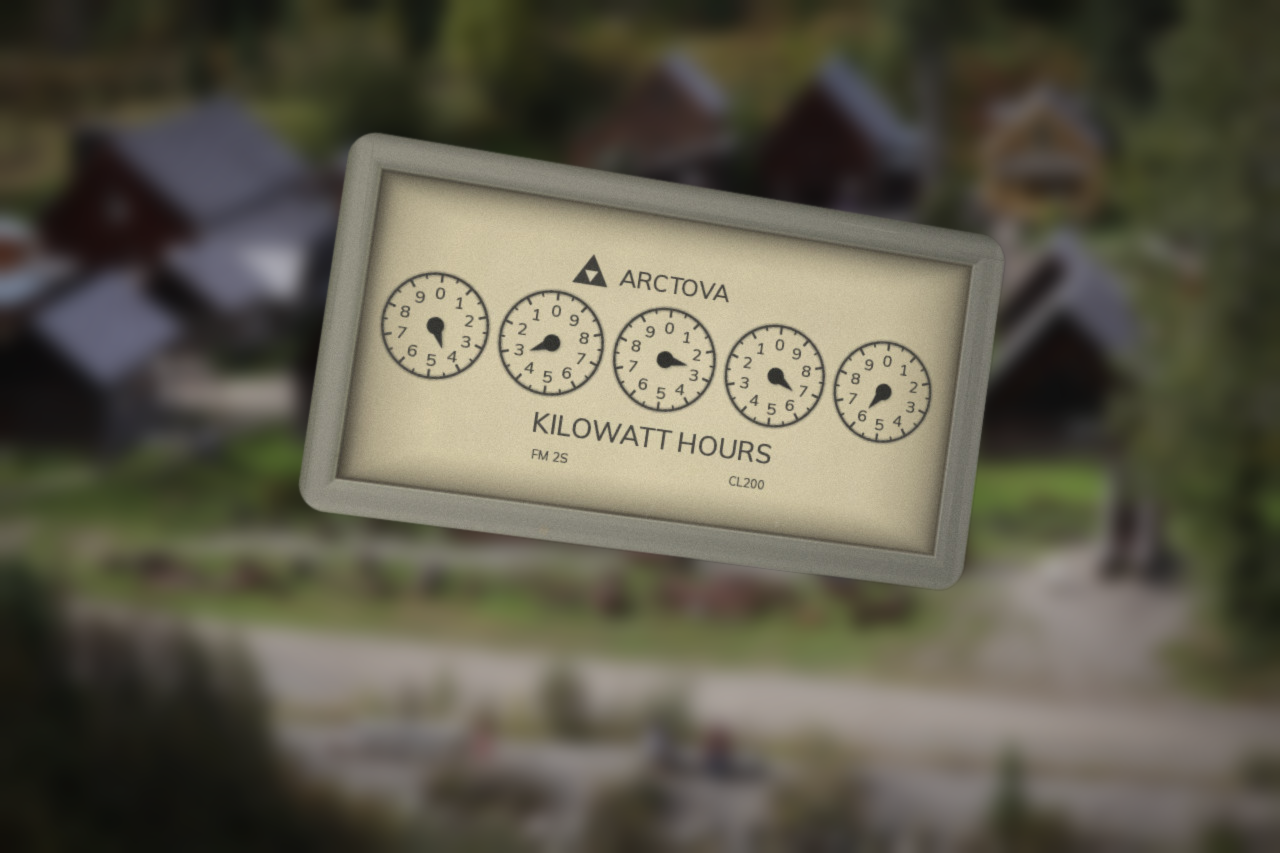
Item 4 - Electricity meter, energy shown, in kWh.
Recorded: 43266 kWh
